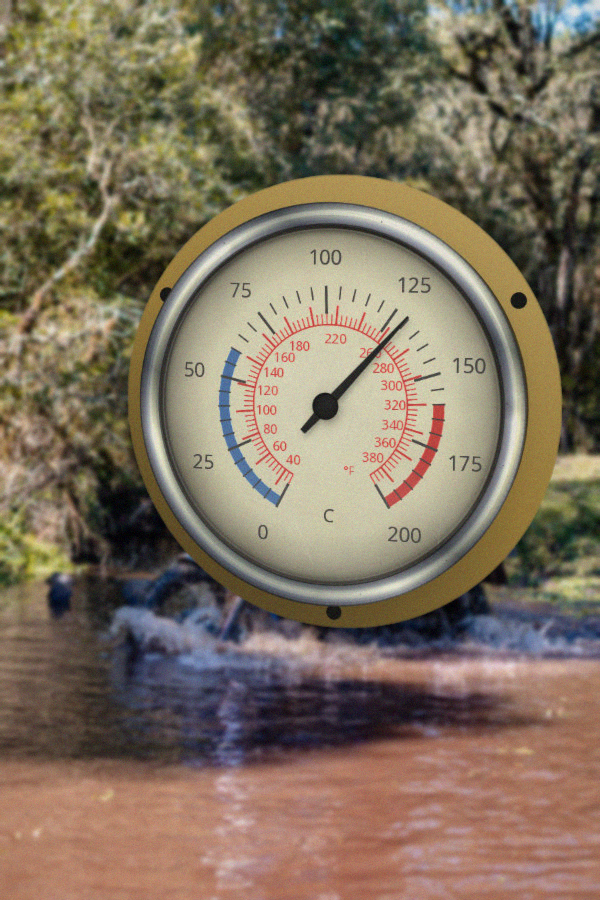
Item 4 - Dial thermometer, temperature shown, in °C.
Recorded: 130 °C
